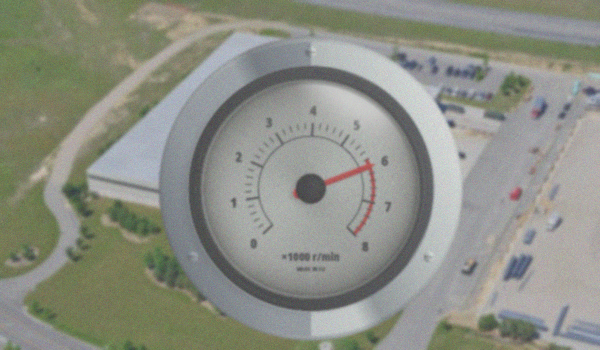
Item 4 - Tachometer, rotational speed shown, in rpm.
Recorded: 6000 rpm
